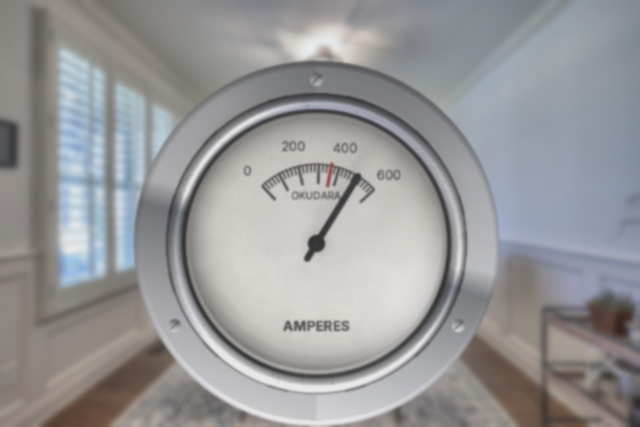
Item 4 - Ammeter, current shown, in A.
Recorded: 500 A
